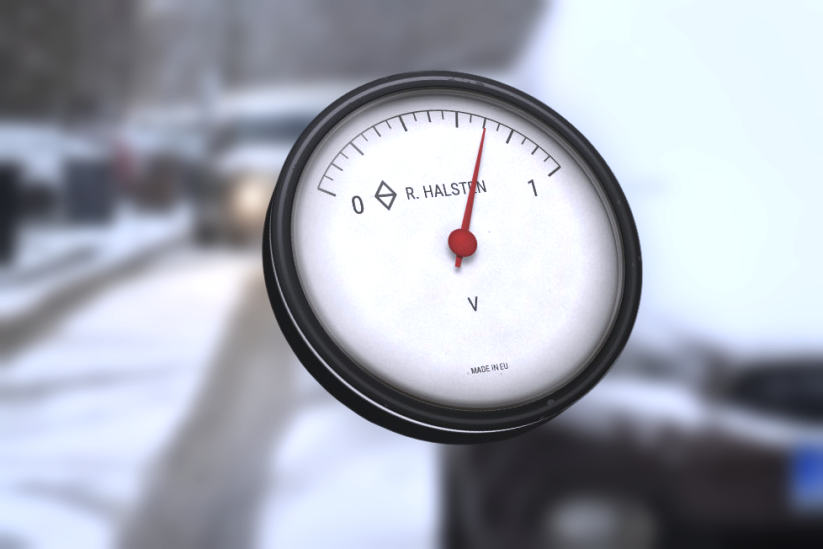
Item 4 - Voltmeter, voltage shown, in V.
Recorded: 0.7 V
